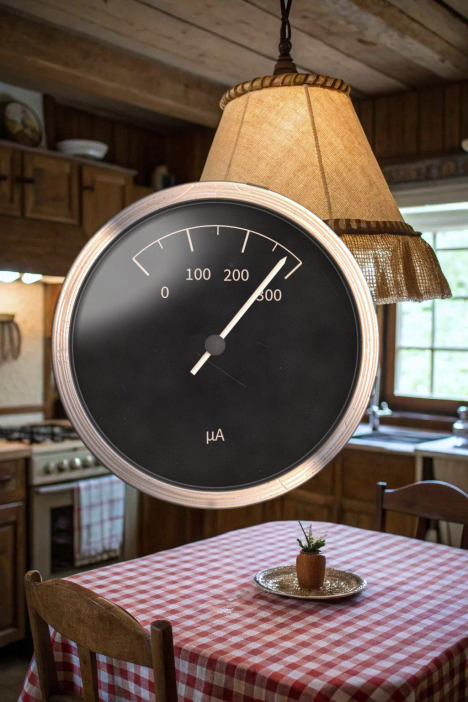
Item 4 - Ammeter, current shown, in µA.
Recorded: 275 µA
